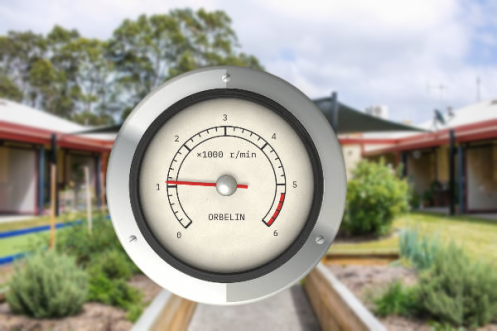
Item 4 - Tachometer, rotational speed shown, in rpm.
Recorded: 1100 rpm
